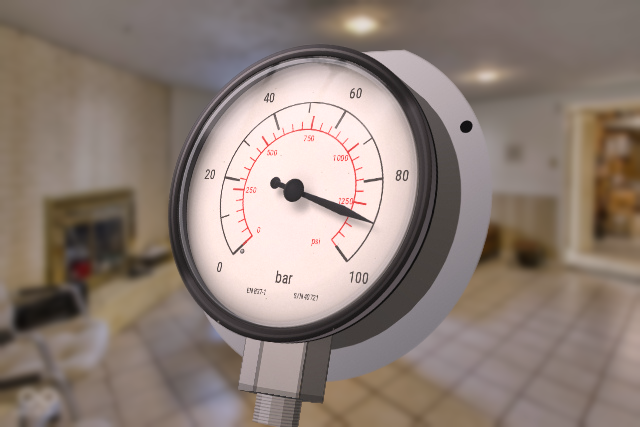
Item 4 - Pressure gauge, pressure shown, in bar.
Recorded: 90 bar
